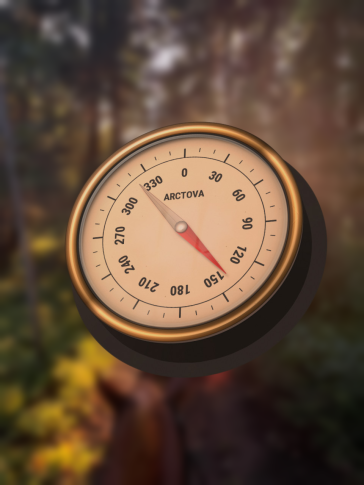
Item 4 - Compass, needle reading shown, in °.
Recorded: 140 °
